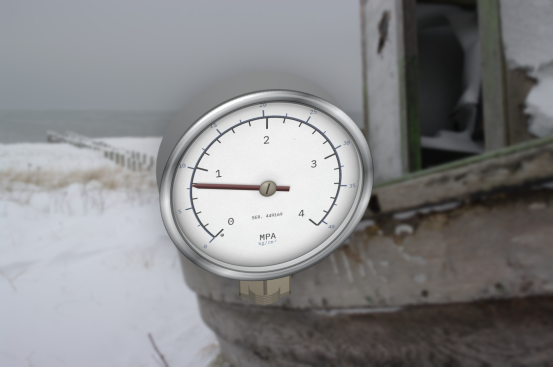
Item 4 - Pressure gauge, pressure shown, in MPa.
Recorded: 0.8 MPa
